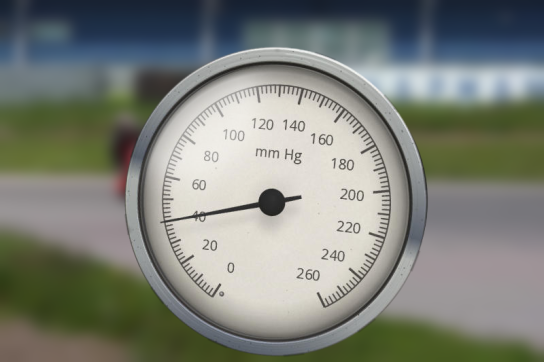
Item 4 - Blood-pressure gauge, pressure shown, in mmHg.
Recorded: 40 mmHg
